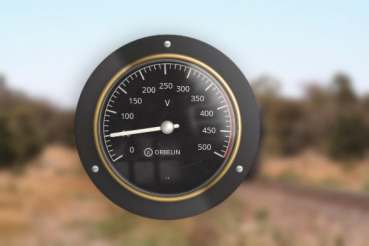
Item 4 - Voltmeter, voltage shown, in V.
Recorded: 50 V
